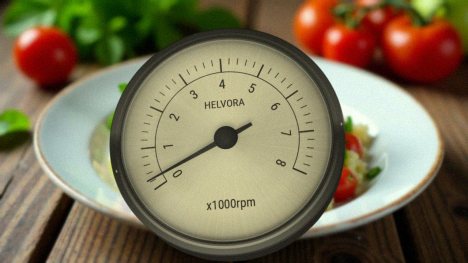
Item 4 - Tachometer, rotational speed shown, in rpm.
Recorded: 200 rpm
